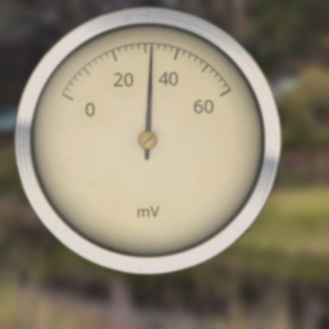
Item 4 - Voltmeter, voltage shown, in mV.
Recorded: 32 mV
